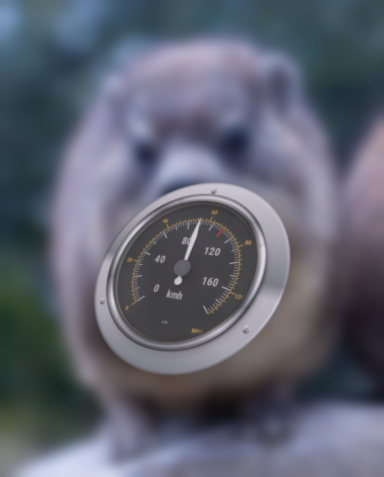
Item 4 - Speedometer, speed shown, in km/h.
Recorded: 90 km/h
